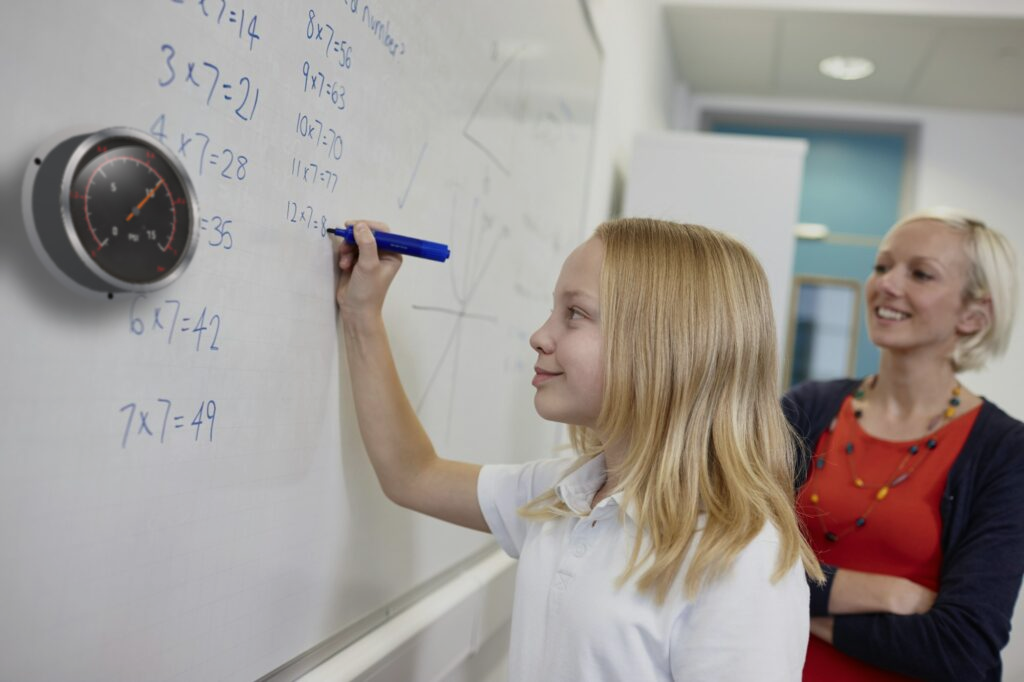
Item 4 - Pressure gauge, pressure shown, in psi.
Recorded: 10 psi
